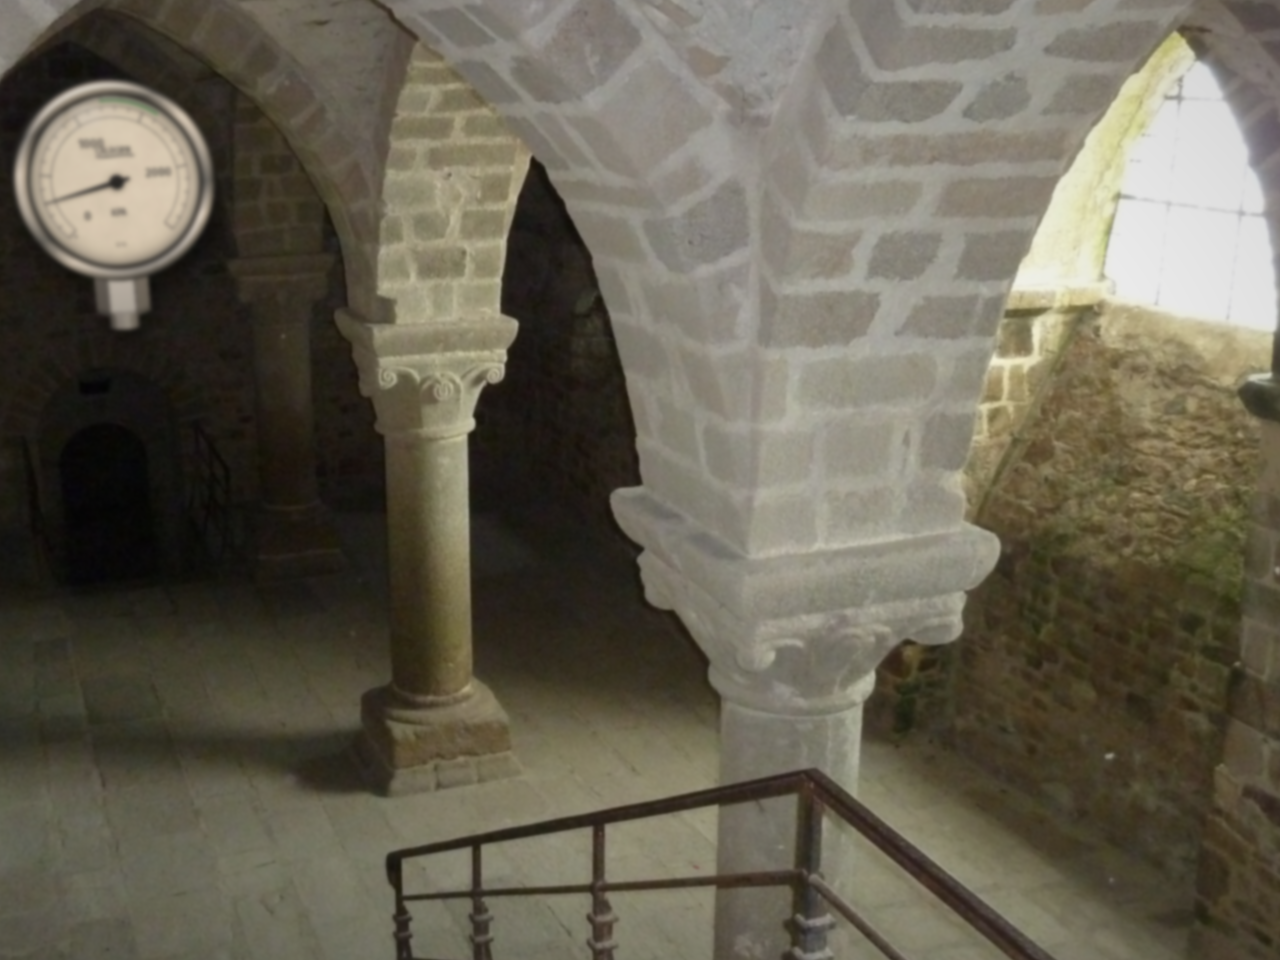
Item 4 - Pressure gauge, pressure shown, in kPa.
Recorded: 300 kPa
